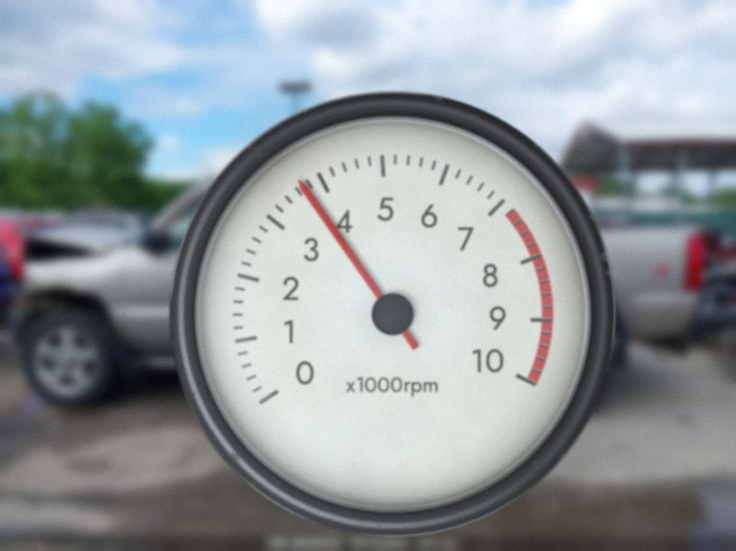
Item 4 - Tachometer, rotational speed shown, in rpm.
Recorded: 3700 rpm
